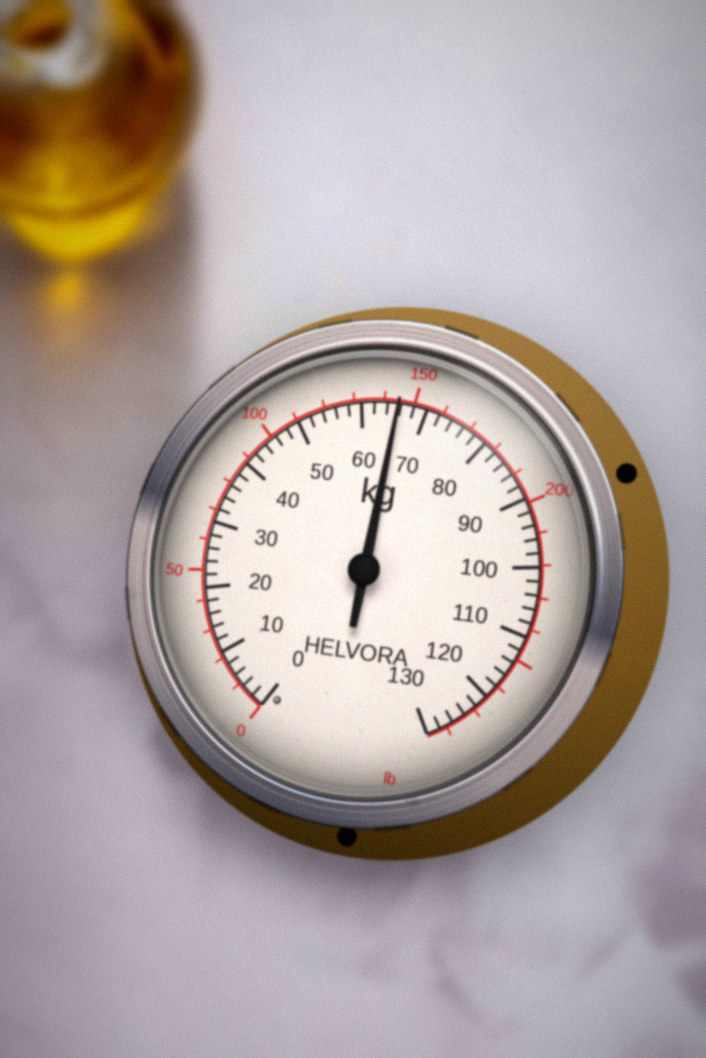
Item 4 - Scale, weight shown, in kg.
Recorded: 66 kg
